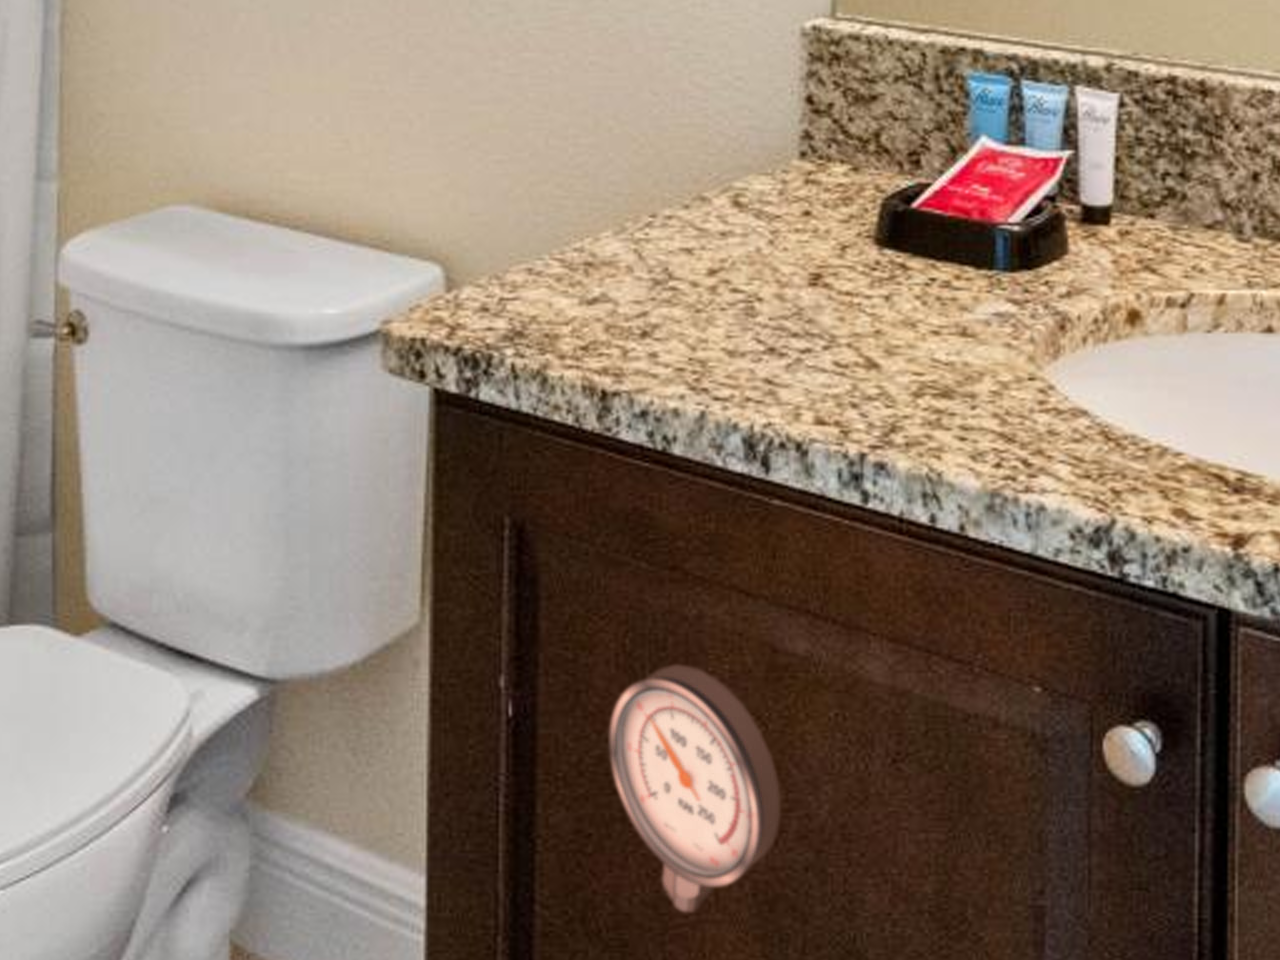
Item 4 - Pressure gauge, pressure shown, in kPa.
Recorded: 75 kPa
